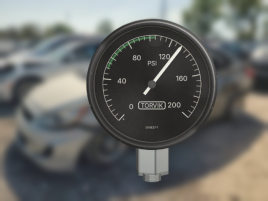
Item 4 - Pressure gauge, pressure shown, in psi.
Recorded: 130 psi
